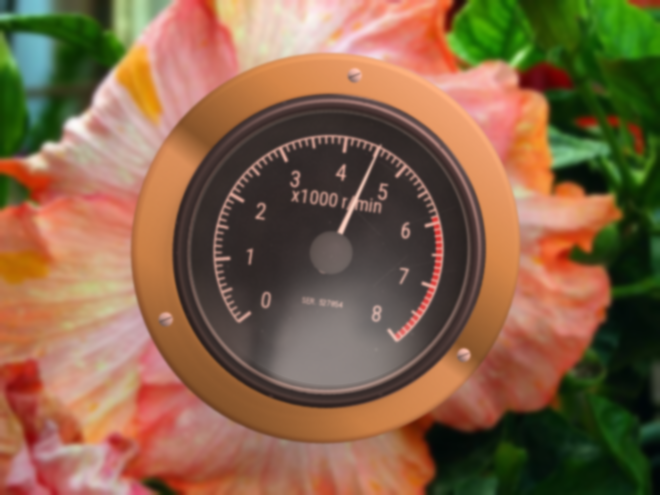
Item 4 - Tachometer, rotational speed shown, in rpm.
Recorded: 4500 rpm
